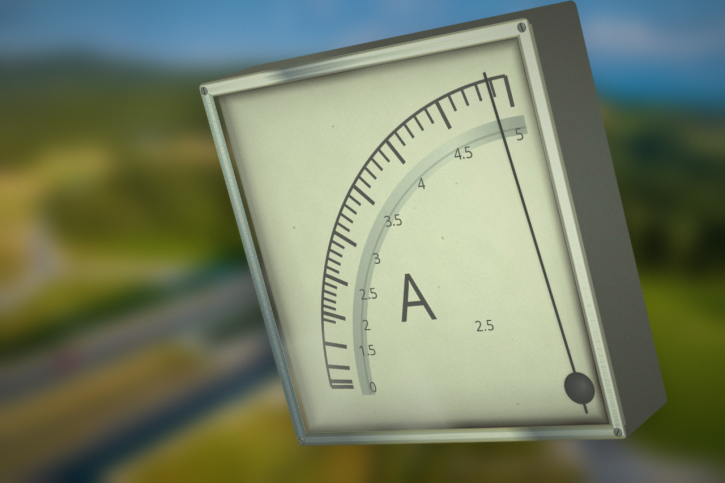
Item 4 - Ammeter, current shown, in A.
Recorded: 4.9 A
